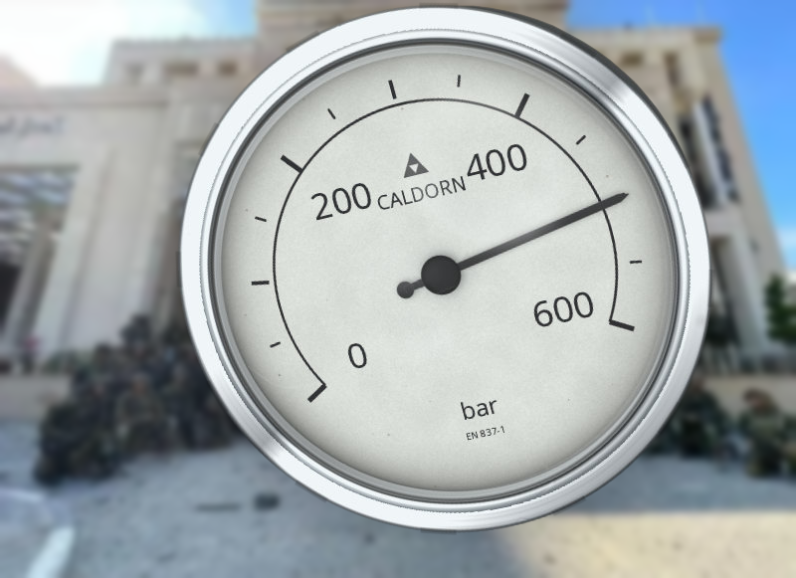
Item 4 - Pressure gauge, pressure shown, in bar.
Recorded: 500 bar
